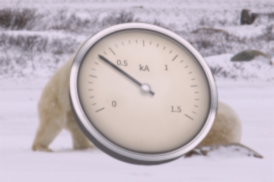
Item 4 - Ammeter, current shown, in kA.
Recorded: 0.4 kA
